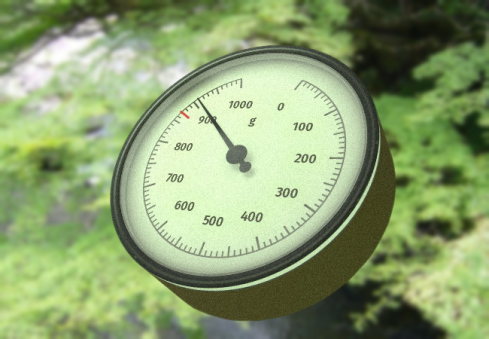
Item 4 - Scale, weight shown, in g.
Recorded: 910 g
